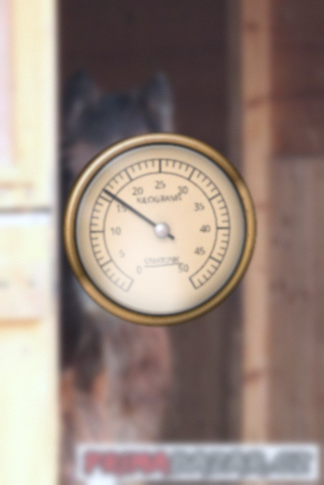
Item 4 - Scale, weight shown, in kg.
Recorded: 16 kg
